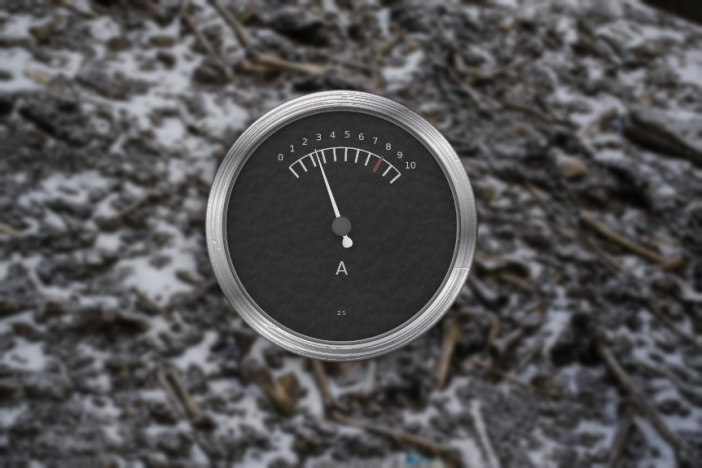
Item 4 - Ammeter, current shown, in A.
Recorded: 2.5 A
